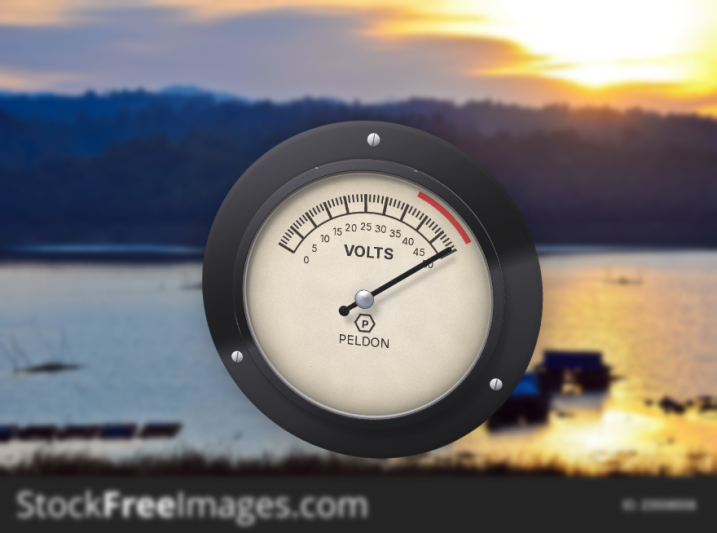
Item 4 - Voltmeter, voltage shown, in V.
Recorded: 49 V
